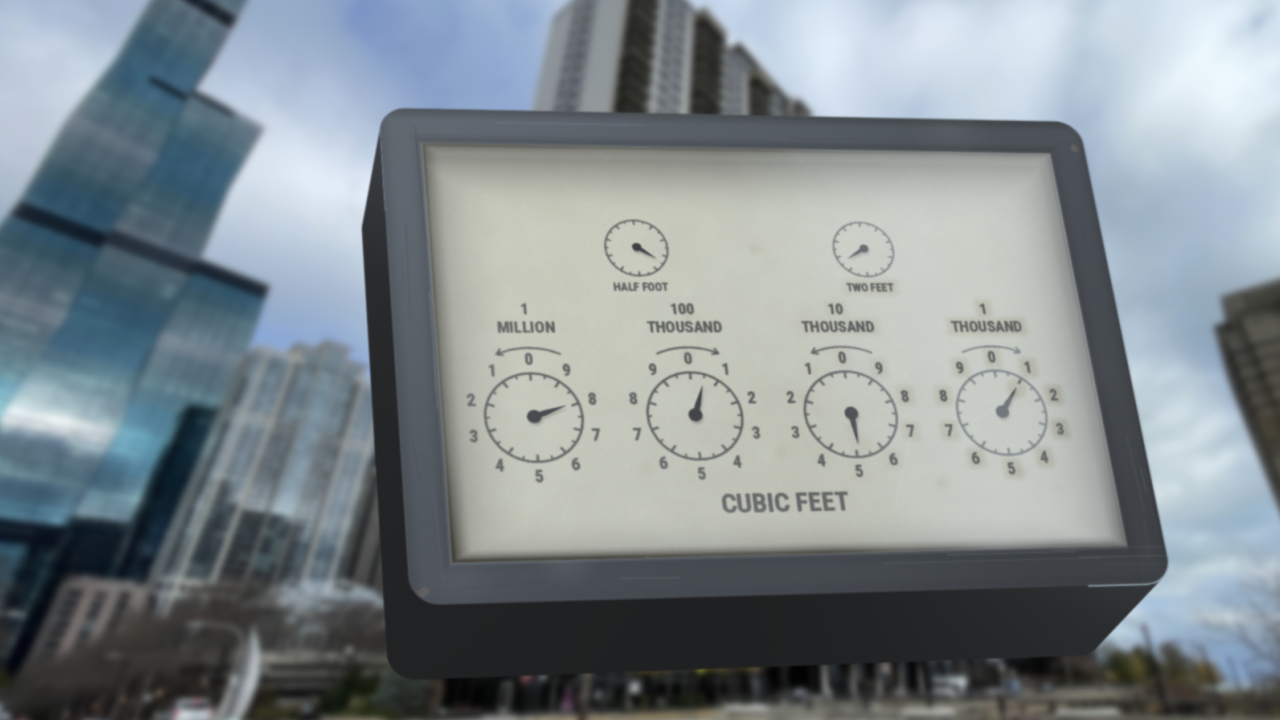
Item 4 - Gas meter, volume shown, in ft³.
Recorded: 805100 ft³
